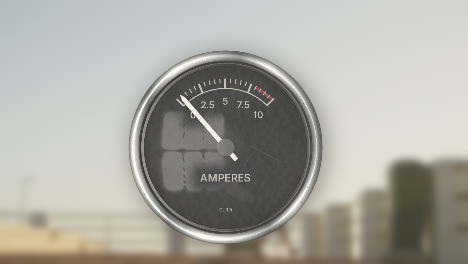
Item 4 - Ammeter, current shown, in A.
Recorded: 0.5 A
